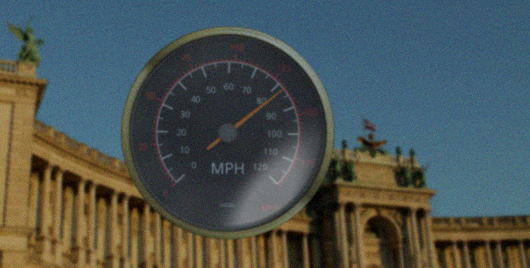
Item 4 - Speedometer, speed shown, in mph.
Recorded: 82.5 mph
